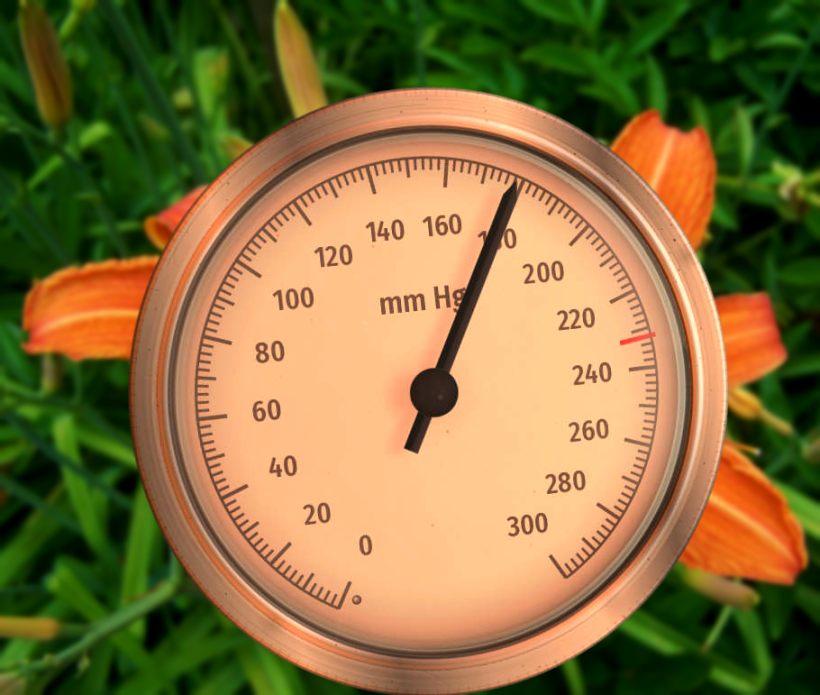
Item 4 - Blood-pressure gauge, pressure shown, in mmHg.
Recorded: 178 mmHg
